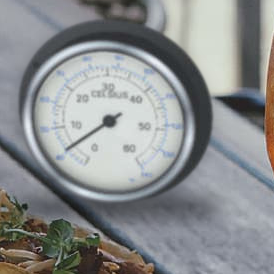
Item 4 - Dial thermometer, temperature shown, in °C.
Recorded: 5 °C
